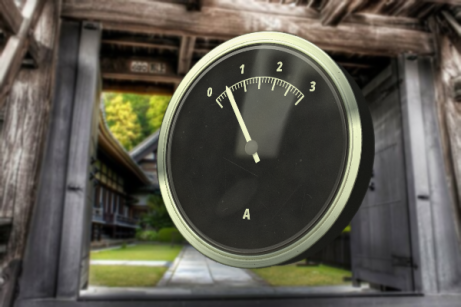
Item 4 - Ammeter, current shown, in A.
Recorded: 0.5 A
